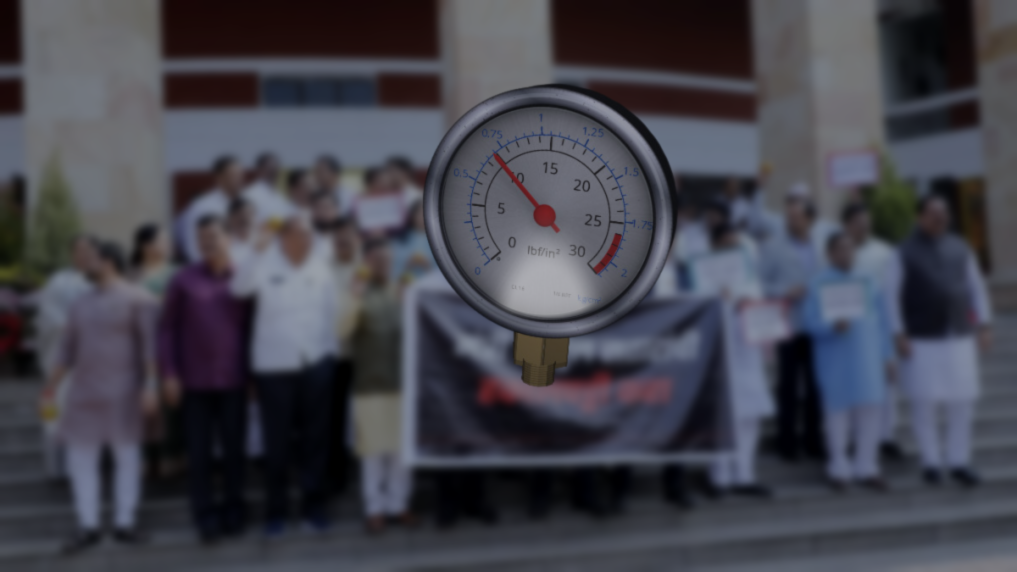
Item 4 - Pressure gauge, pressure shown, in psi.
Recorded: 10 psi
